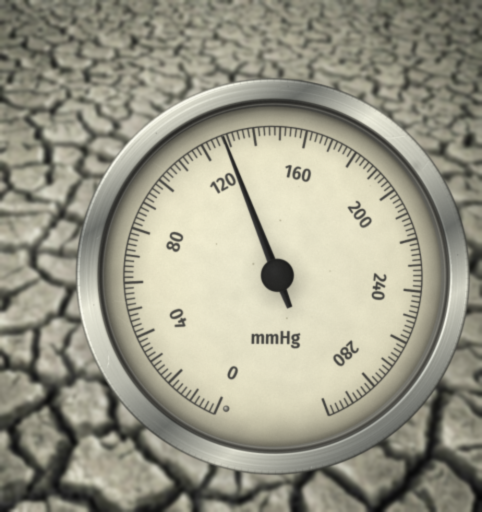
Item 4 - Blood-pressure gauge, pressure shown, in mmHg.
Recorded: 128 mmHg
